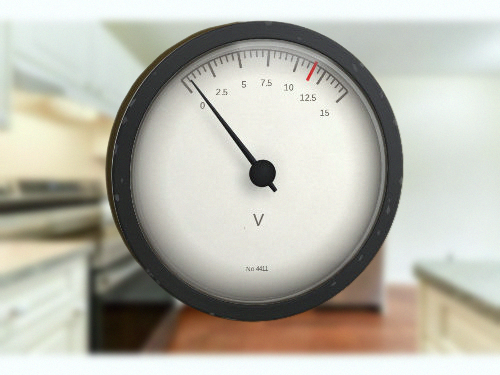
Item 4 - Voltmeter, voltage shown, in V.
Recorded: 0.5 V
